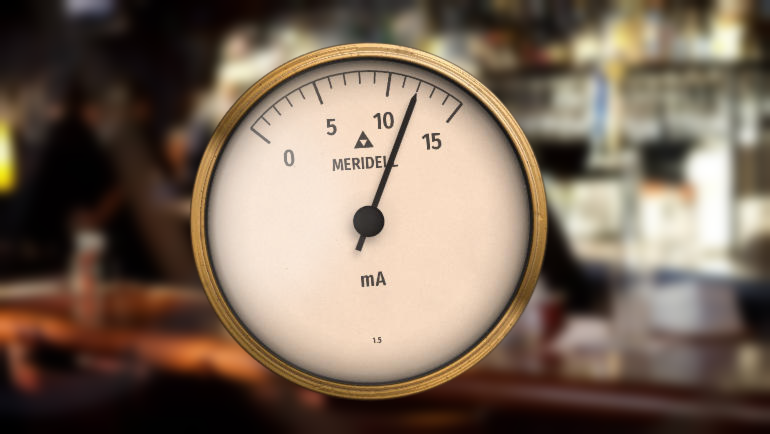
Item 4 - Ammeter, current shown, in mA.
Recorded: 12 mA
